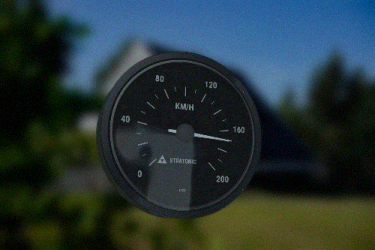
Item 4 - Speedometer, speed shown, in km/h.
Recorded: 170 km/h
